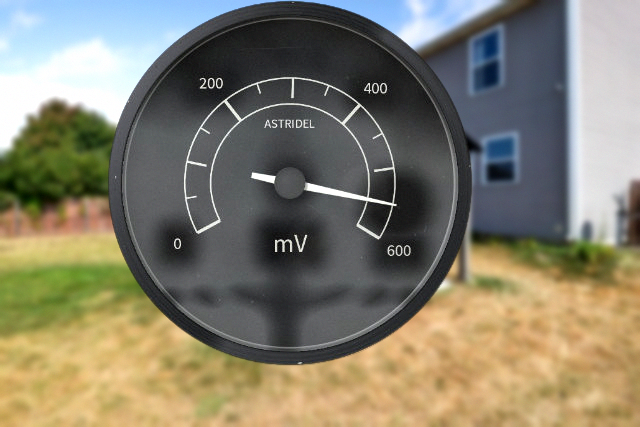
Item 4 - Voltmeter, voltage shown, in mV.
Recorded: 550 mV
